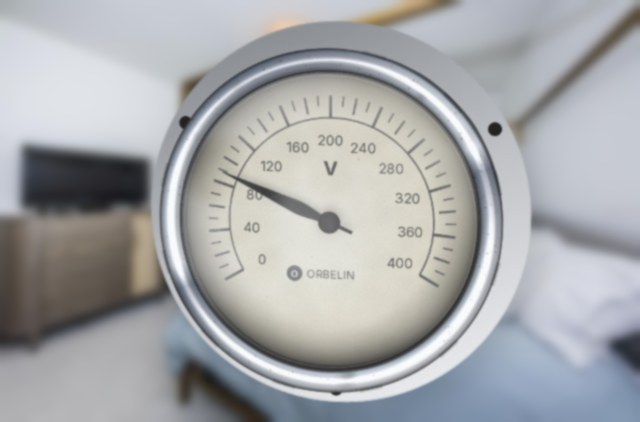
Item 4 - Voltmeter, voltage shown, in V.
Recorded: 90 V
